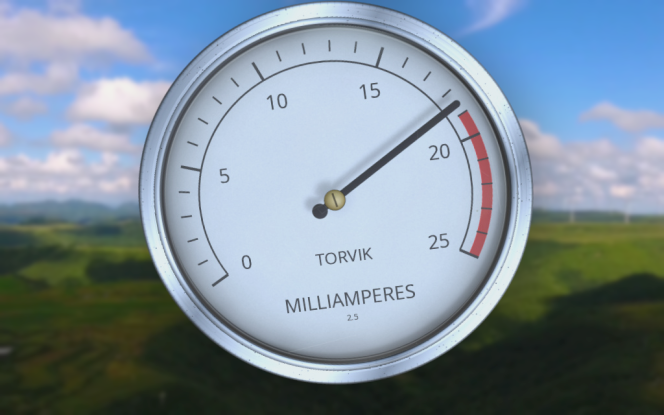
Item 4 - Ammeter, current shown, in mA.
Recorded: 18.5 mA
